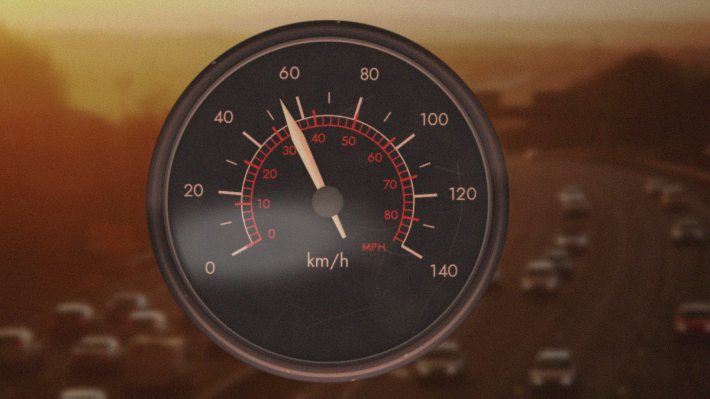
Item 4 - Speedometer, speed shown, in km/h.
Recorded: 55 km/h
